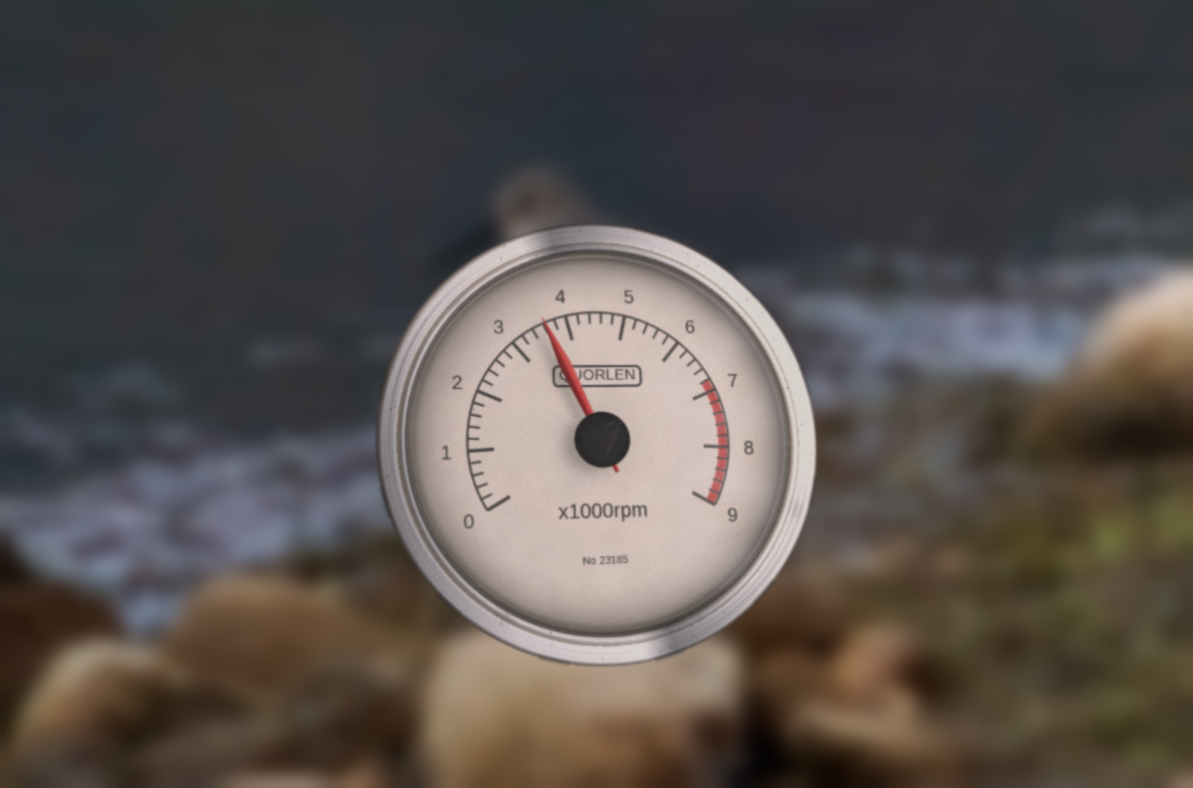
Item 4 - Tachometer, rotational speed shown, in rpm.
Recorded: 3600 rpm
